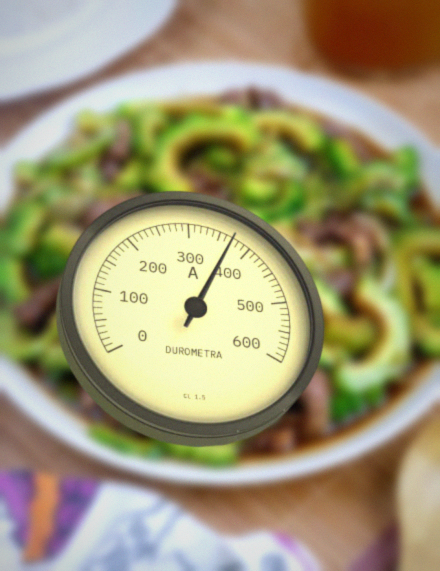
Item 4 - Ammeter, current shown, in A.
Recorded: 370 A
